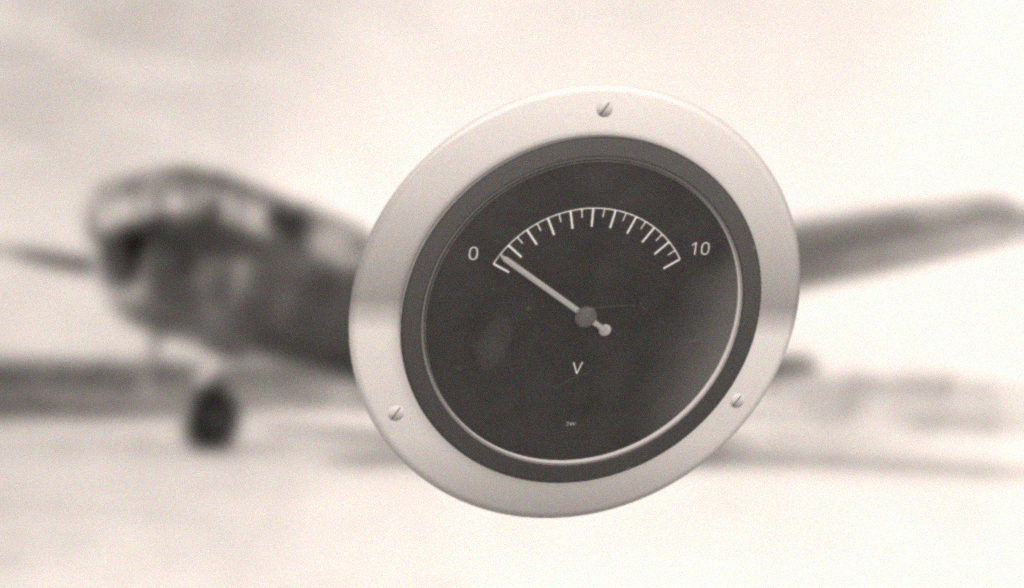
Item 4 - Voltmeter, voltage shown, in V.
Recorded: 0.5 V
